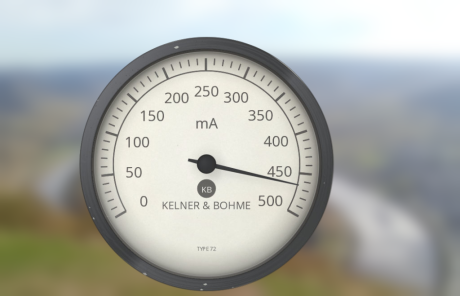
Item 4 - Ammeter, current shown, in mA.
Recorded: 465 mA
